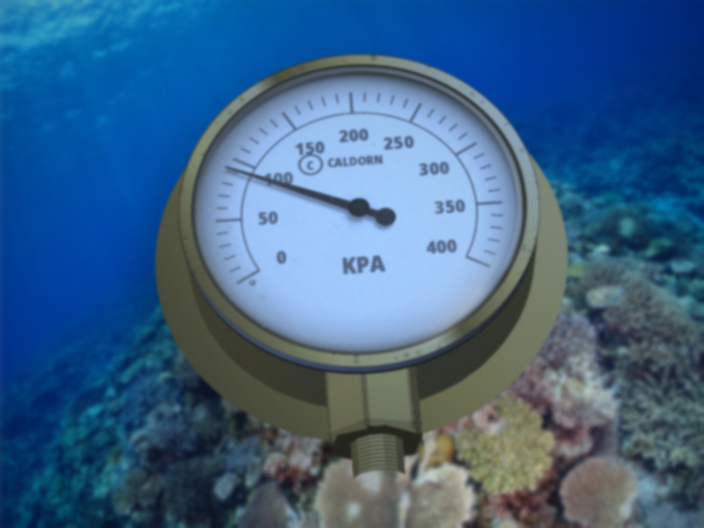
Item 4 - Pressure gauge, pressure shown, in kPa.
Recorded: 90 kPa
